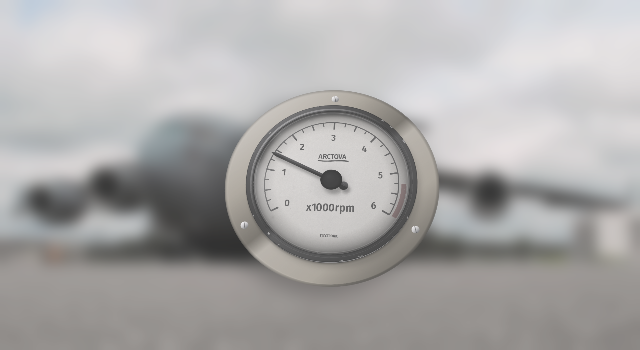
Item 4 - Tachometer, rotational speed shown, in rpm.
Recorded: 1375 rpm
